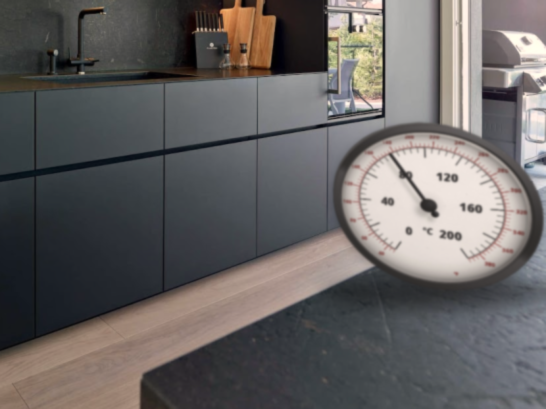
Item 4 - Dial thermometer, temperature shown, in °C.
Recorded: 80 °C
